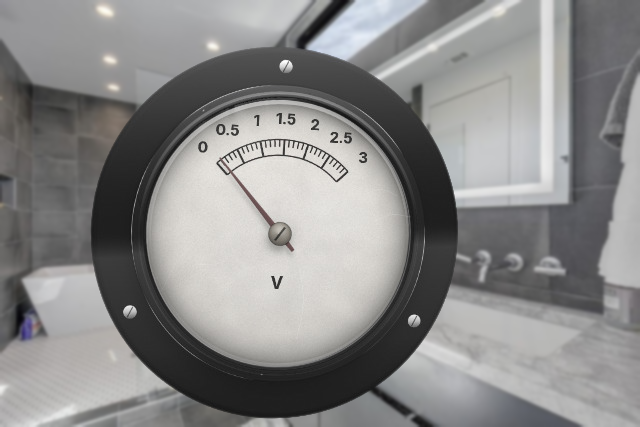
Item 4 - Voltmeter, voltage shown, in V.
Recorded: 0.1 V
